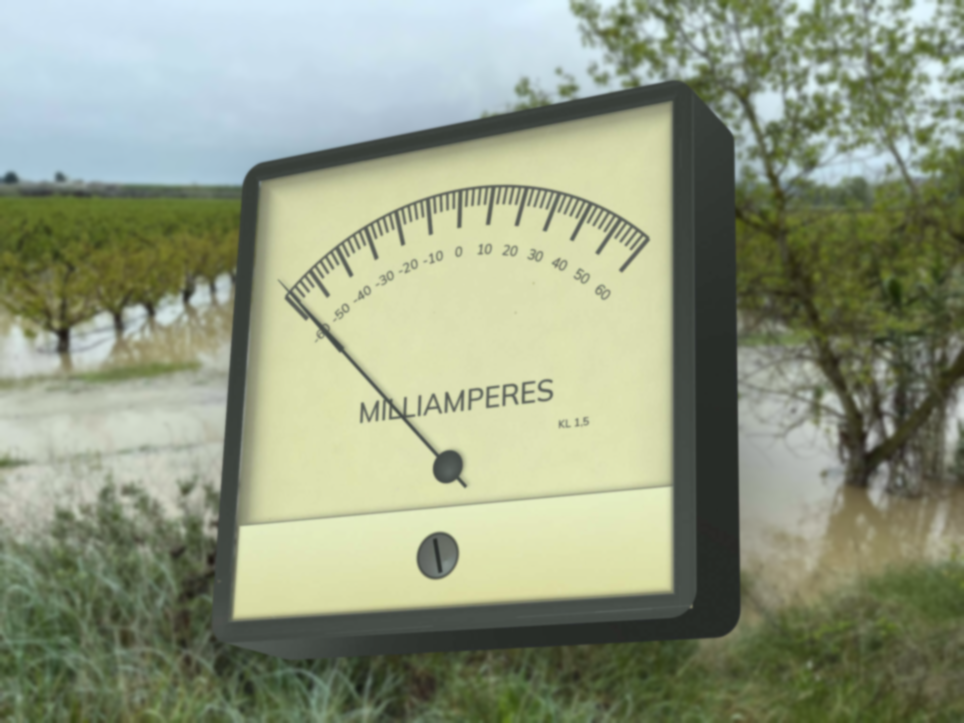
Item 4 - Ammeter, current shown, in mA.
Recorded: -58 mA
